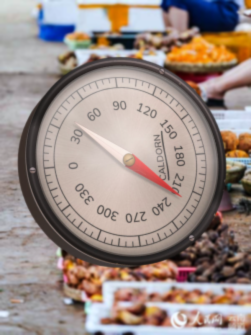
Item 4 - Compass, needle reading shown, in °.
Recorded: 220 °
